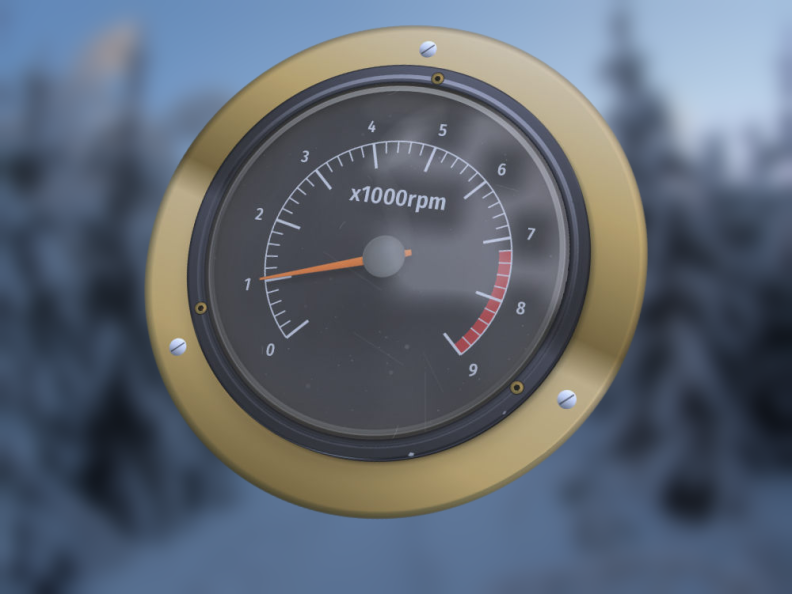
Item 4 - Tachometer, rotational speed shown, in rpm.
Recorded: 1000 rpm
